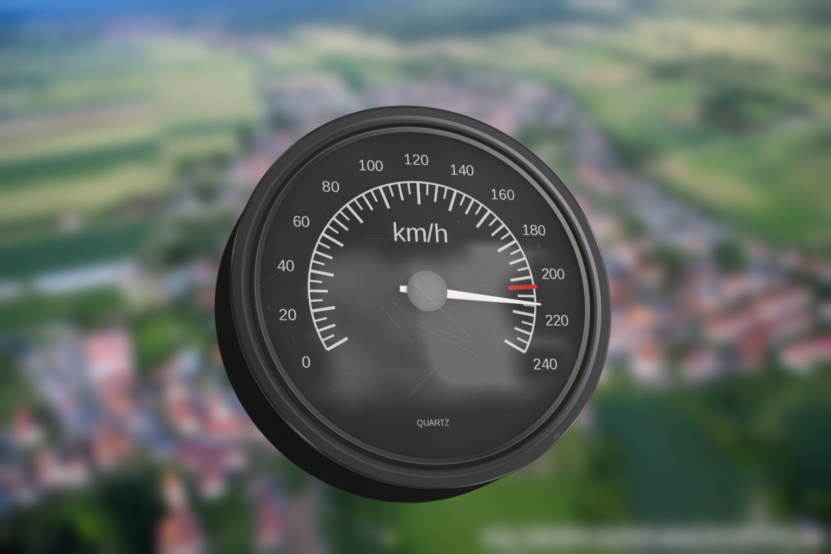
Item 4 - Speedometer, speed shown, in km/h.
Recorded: 215 km/h
